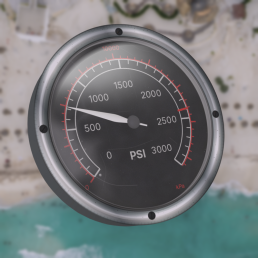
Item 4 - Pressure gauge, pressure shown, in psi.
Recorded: 700 psi
